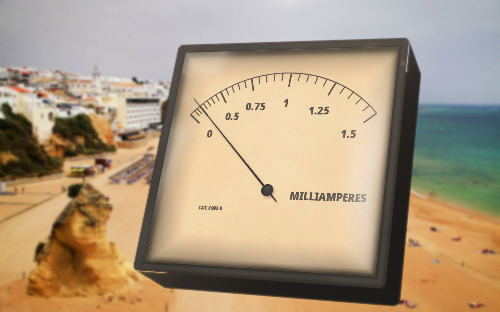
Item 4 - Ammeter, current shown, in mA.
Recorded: 0.25 mA
